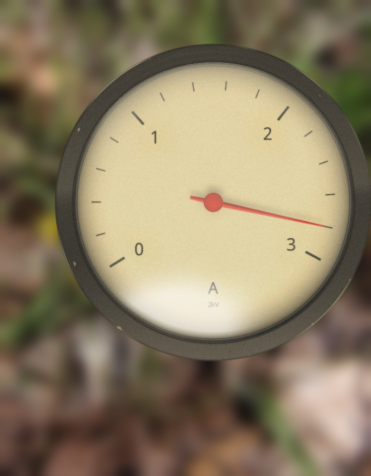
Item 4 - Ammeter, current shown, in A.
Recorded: 2.8 A
